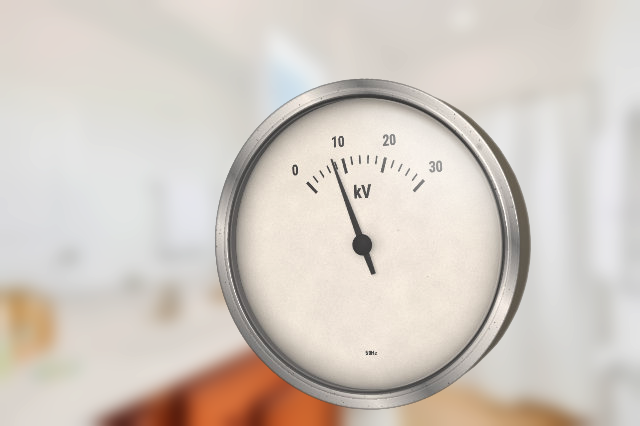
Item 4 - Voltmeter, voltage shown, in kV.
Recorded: 8 kV
